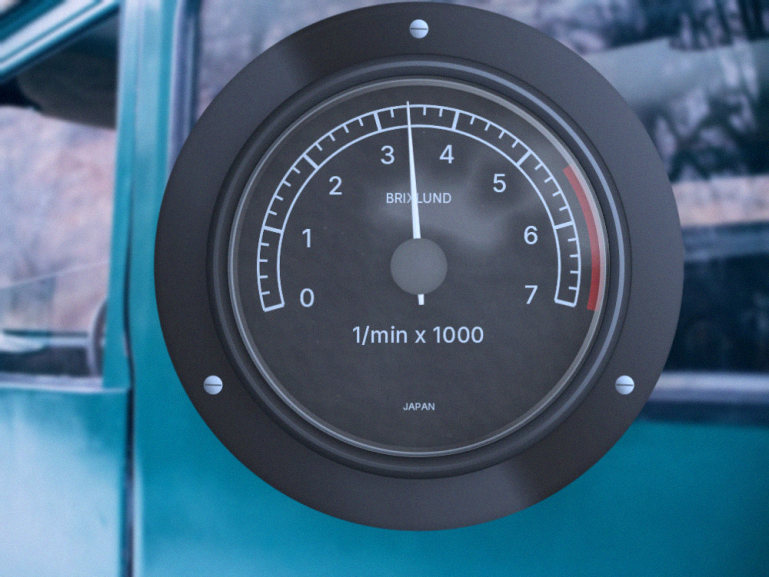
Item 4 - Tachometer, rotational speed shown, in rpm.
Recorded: 3400 rpm
